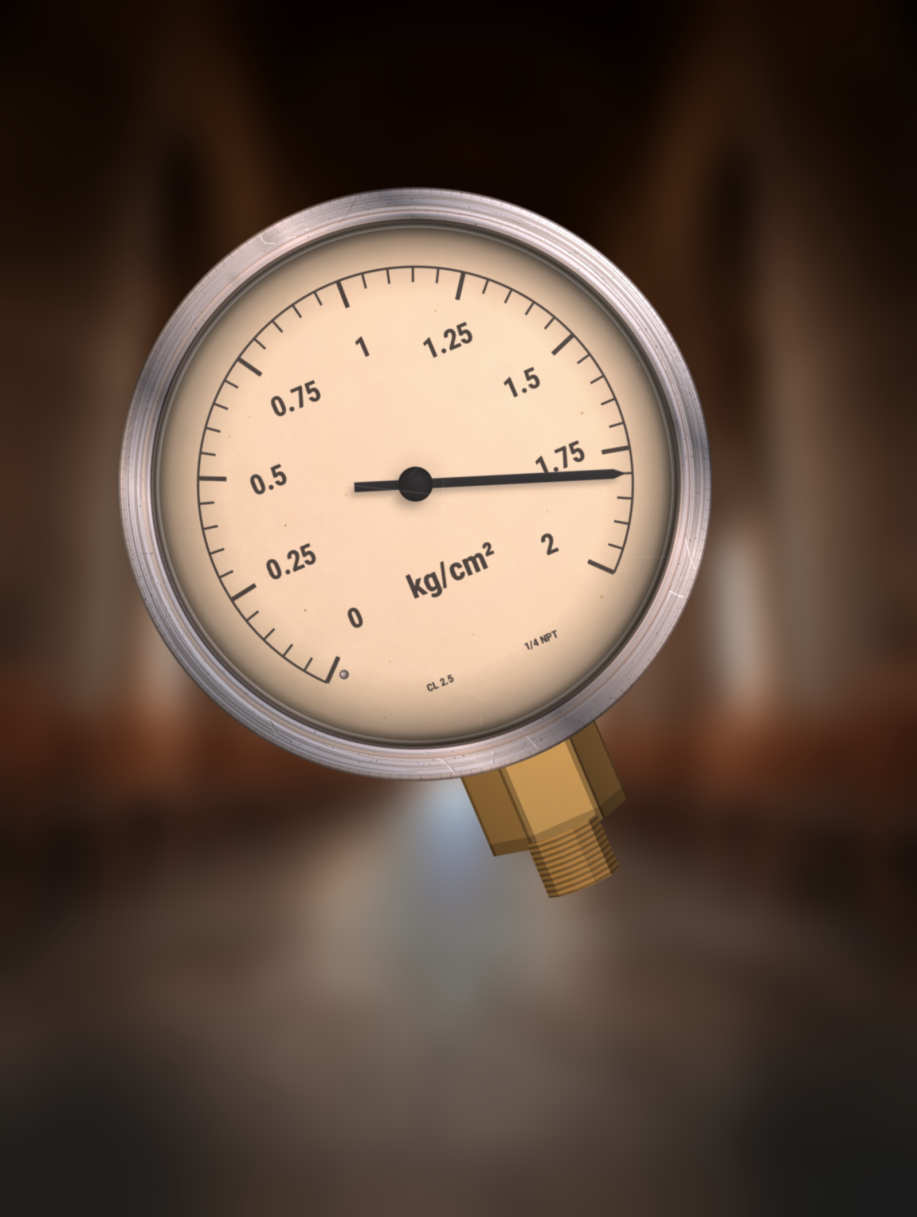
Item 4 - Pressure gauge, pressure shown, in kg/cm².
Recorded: 1.8 kg/cm²
